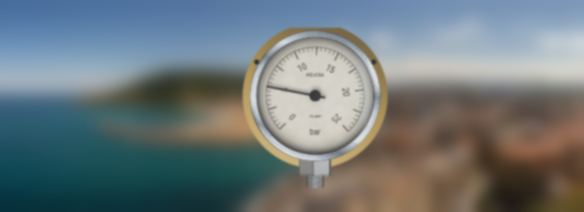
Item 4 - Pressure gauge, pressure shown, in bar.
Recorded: 5 bar
